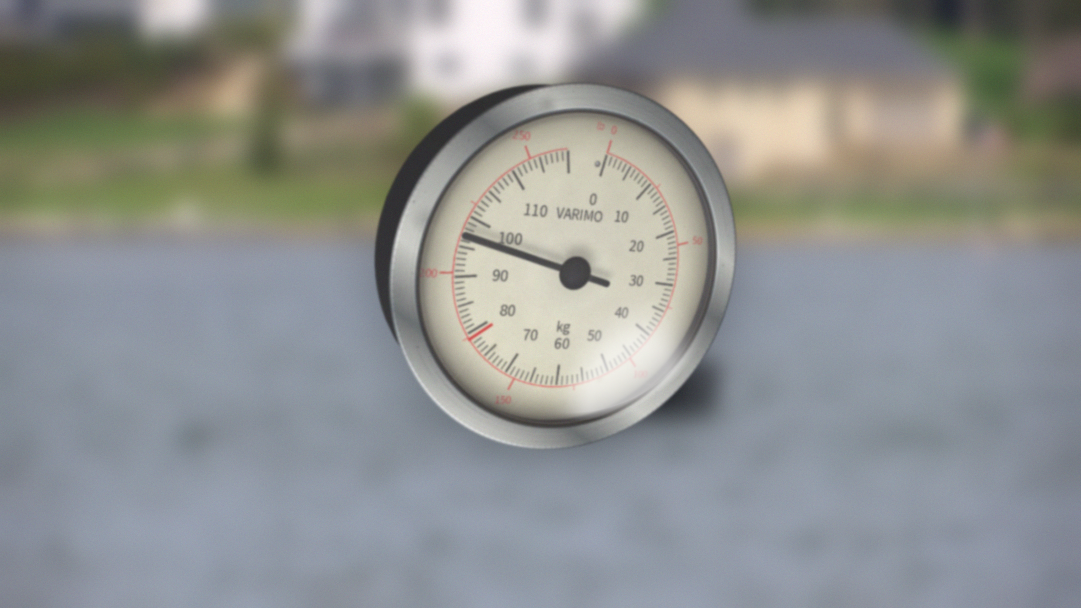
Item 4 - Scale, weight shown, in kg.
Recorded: 97 kg
